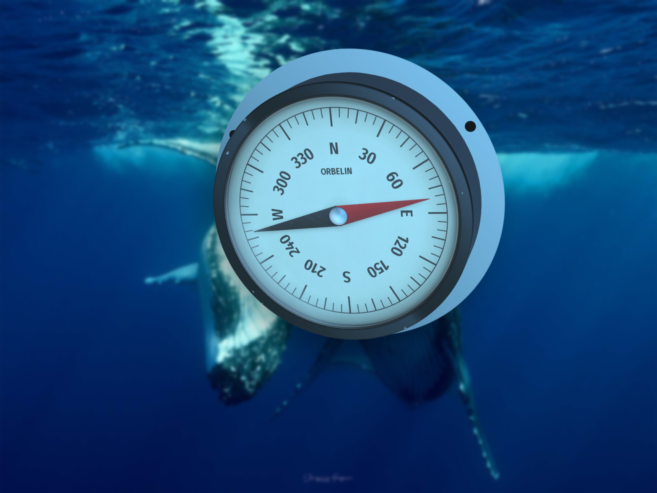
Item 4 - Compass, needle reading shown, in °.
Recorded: 80 °
